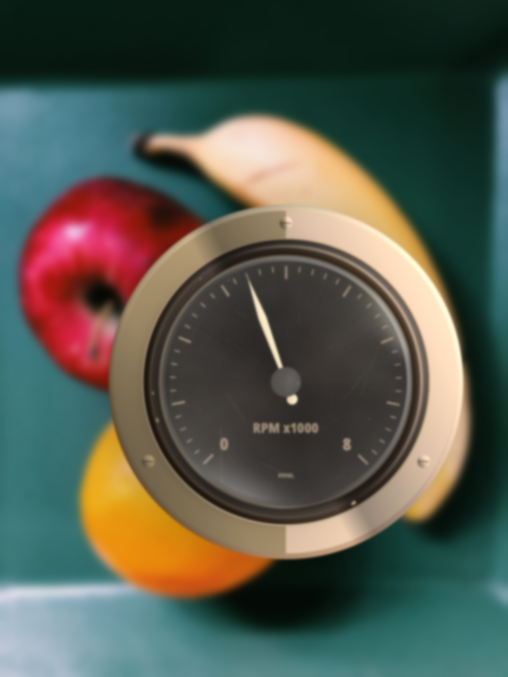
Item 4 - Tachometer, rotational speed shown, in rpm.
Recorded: 3400 rpm
